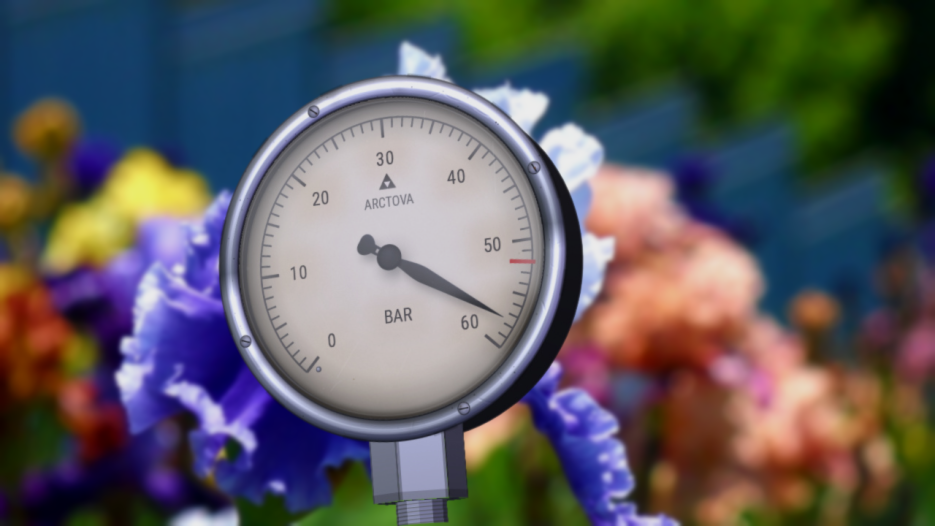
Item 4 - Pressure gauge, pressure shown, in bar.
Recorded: 57.5 bar
